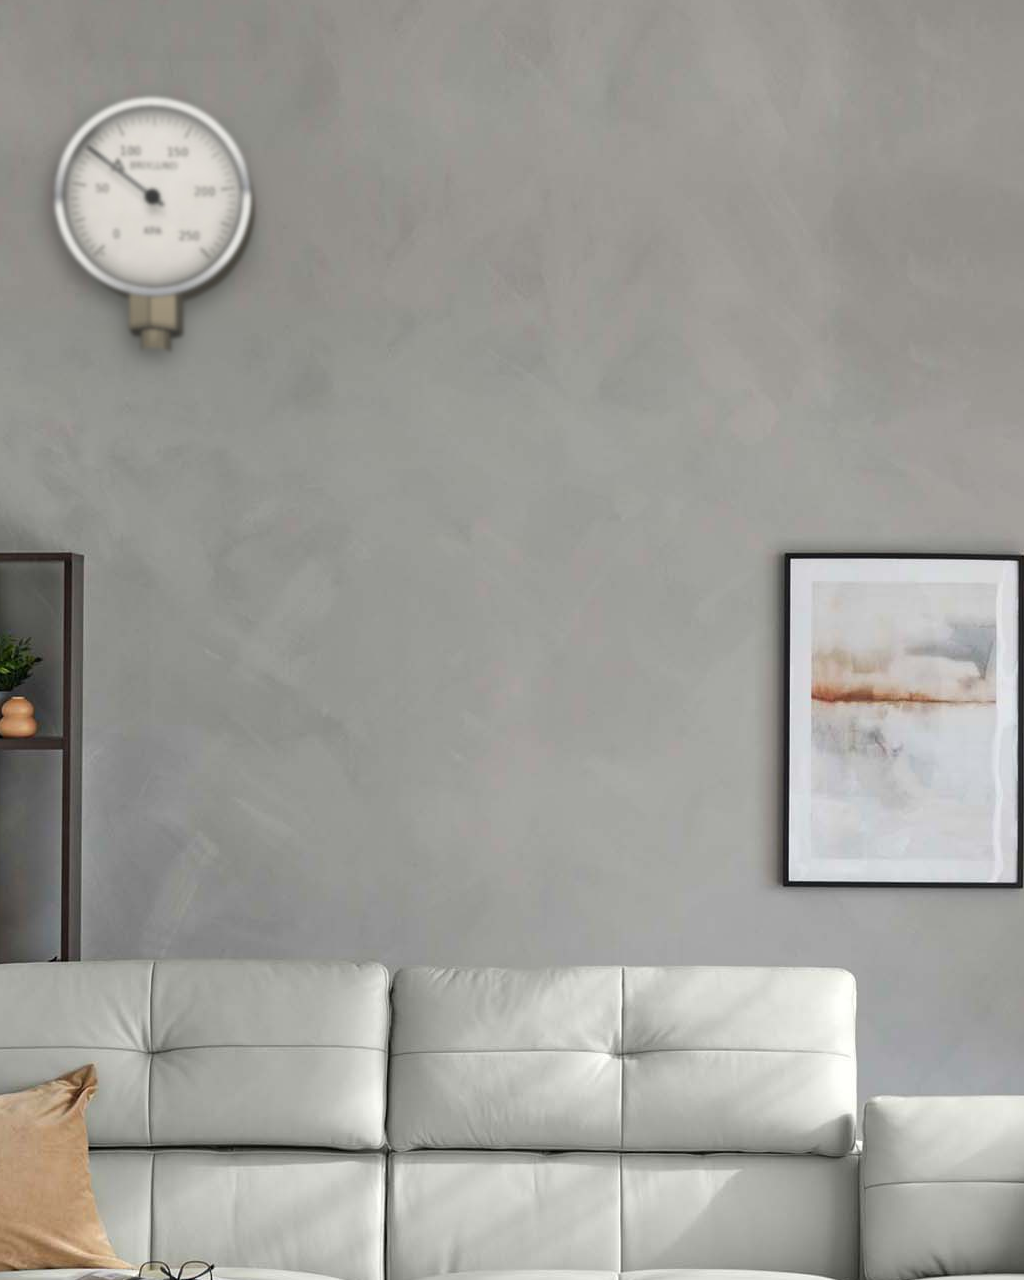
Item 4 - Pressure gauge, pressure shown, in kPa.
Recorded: 75 kPa
